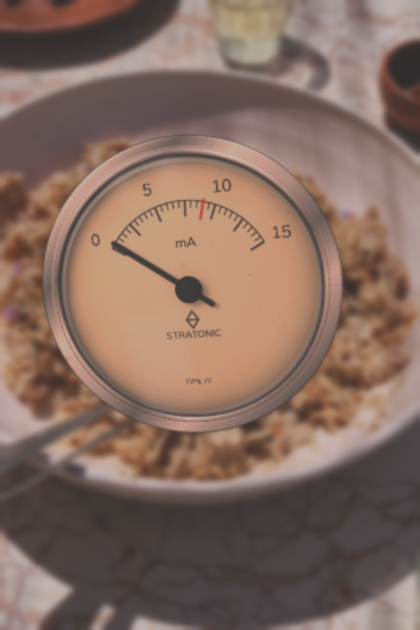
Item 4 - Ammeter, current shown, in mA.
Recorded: 0.5 mA
